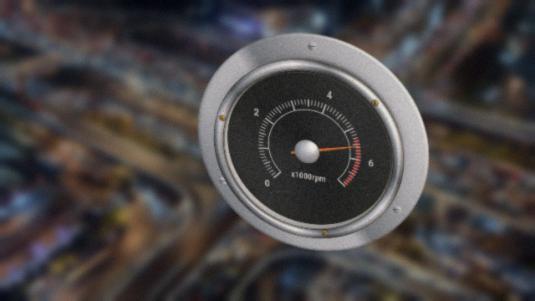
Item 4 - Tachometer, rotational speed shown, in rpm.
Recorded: 5500 rpm
